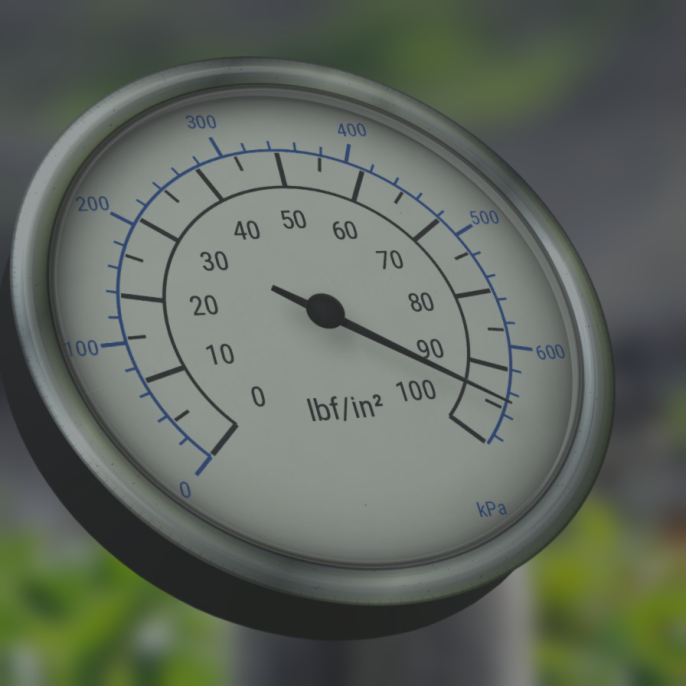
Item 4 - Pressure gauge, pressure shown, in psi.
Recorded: 95 psi
